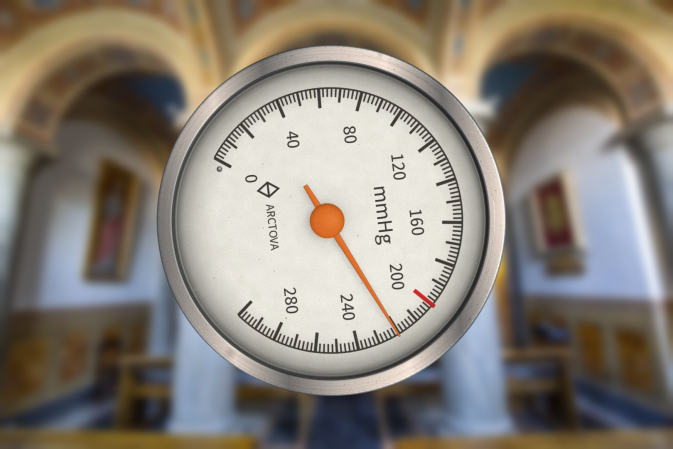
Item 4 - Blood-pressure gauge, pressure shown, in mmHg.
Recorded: 220 mmHg
